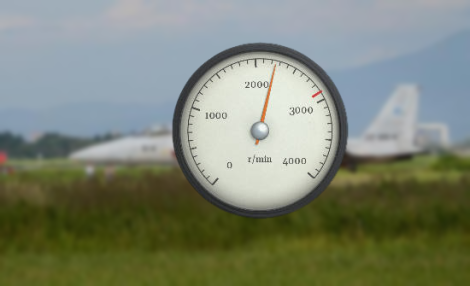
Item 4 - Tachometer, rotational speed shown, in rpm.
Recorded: 2250 rpm
